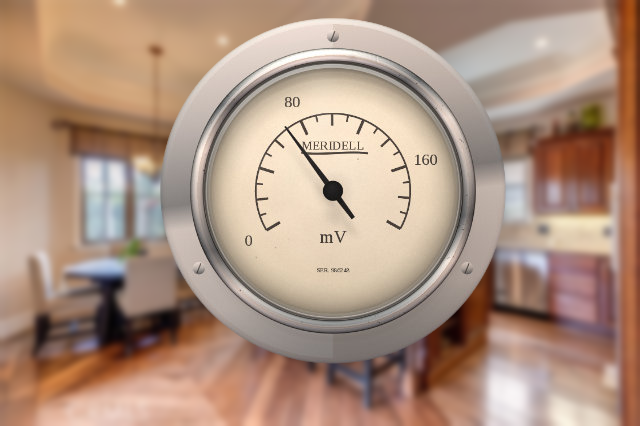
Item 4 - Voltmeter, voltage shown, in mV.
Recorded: 70 mV
